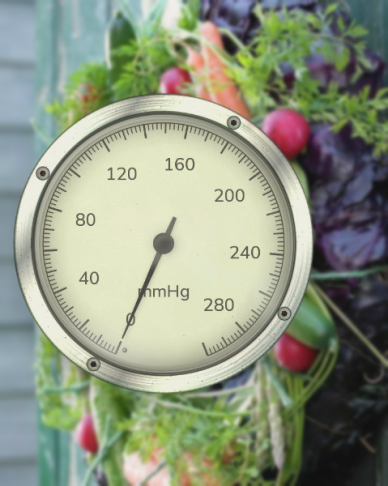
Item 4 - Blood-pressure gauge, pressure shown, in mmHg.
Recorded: 0 mmHg
